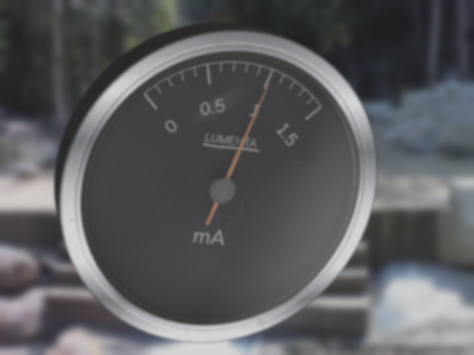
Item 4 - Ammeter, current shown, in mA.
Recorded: 1 mA
